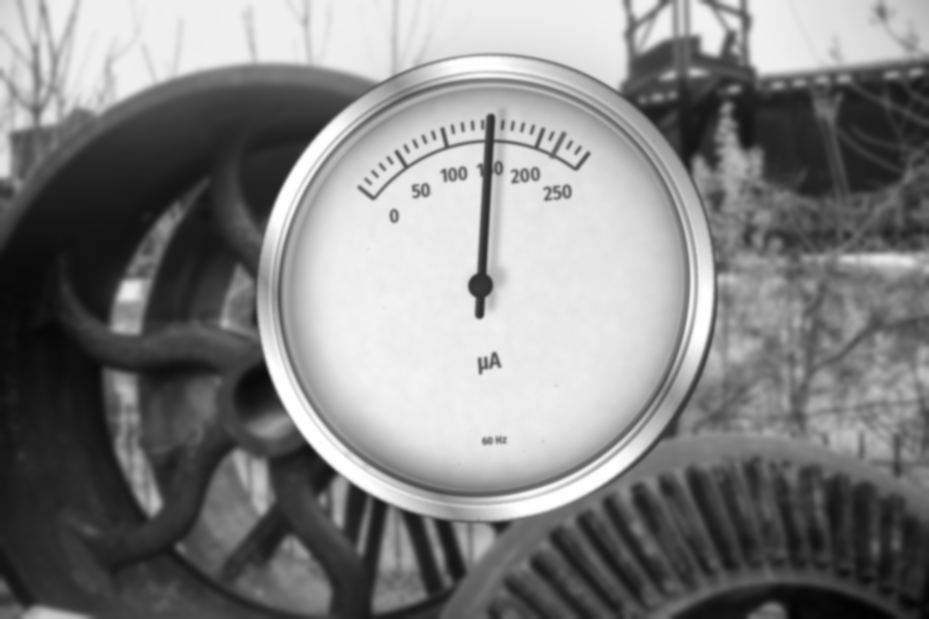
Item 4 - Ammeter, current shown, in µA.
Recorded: 150 µA
